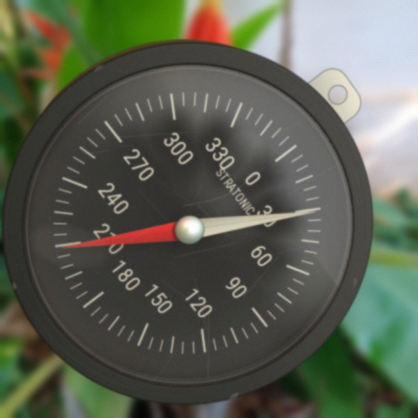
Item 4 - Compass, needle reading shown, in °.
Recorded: 210 °
